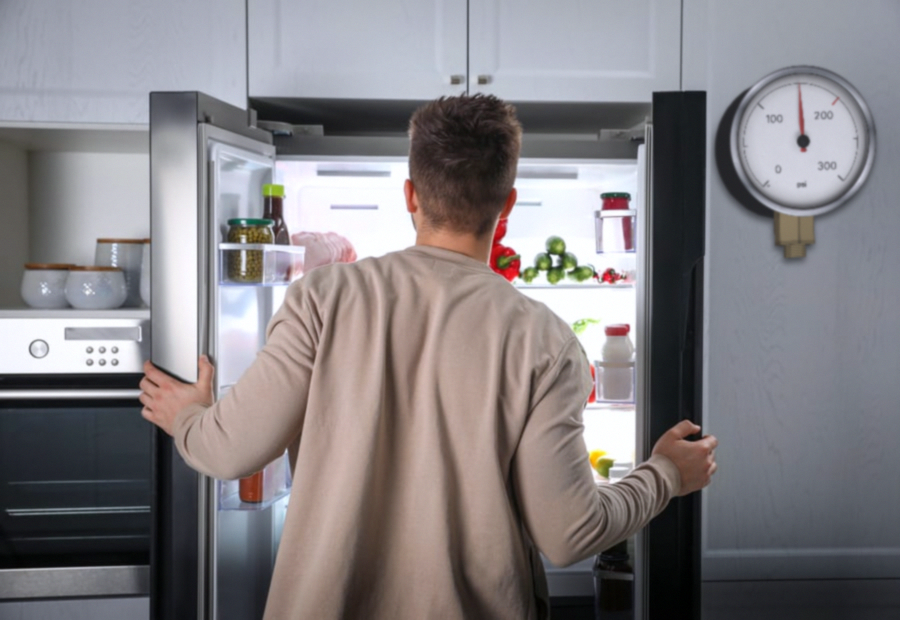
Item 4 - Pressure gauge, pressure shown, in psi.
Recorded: 150 psi
